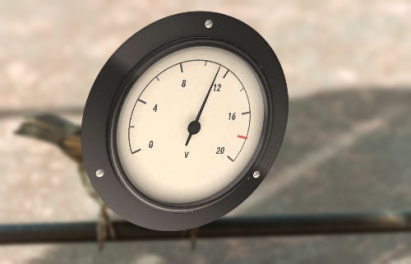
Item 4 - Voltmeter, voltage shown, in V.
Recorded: 11 V
